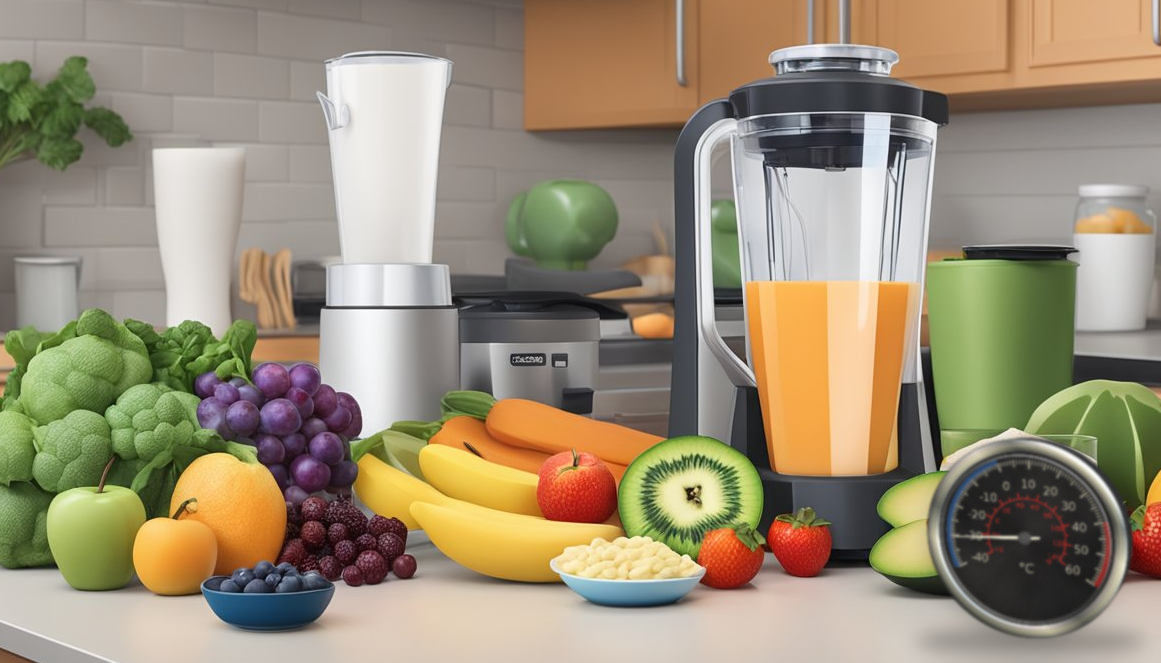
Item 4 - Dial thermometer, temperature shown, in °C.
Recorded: -30 °C
